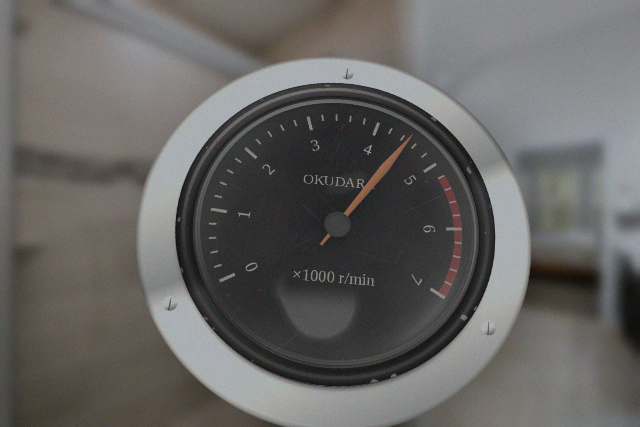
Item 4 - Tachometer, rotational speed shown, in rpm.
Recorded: 4500 rpm
